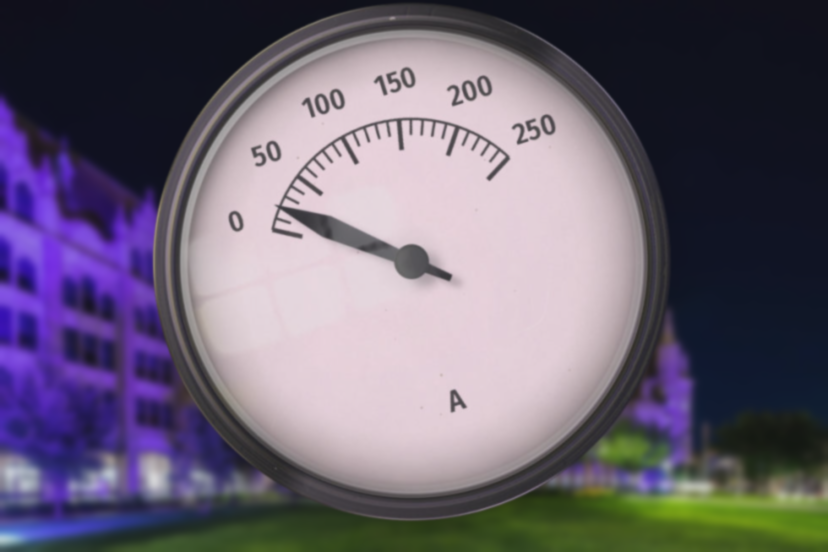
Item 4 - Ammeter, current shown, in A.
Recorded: 20 A
